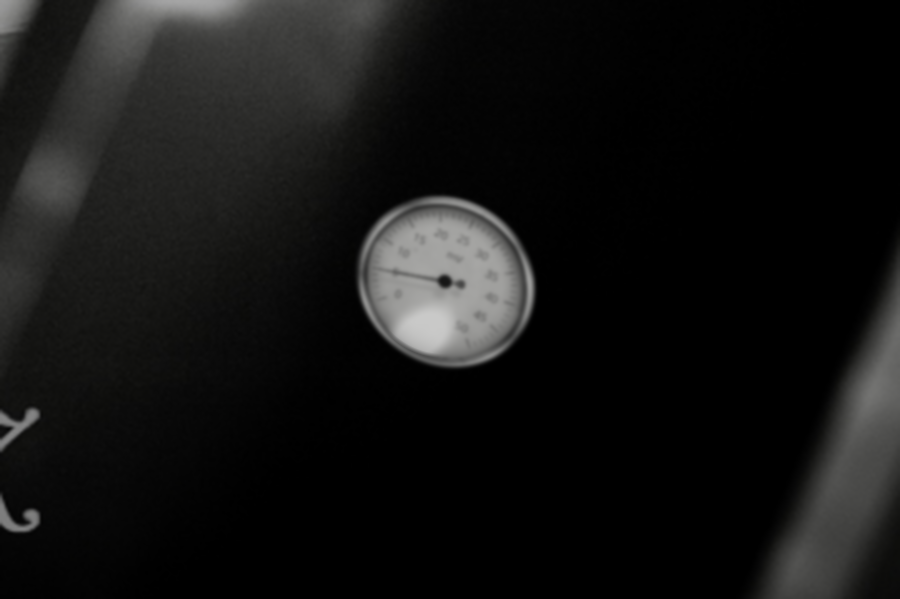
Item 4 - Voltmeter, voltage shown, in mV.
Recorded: 5 mV
